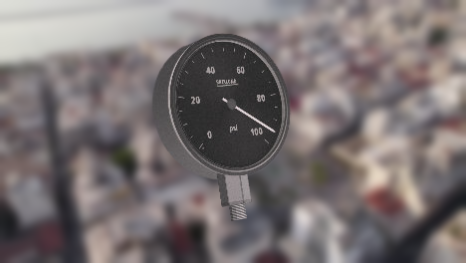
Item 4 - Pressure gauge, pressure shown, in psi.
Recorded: 95 psi
